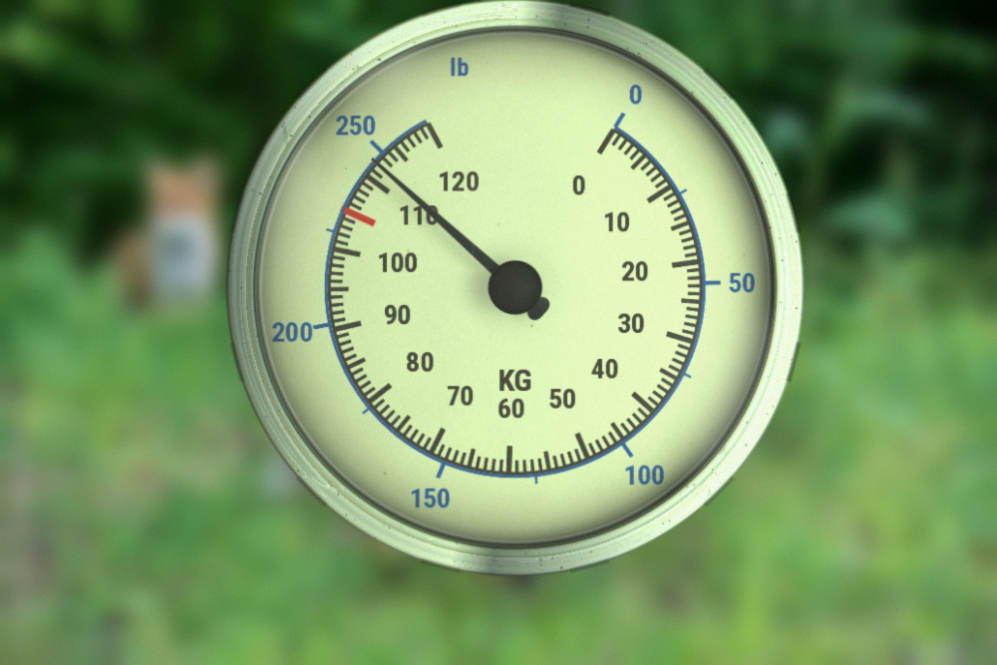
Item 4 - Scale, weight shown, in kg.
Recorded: 112 kg
